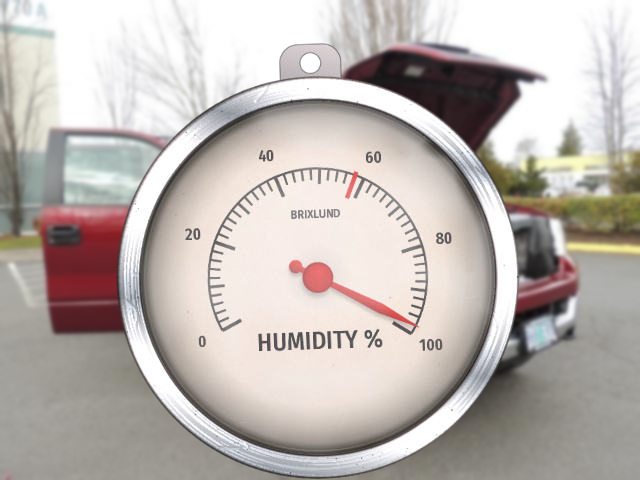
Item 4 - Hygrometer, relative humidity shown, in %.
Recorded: 98 %
